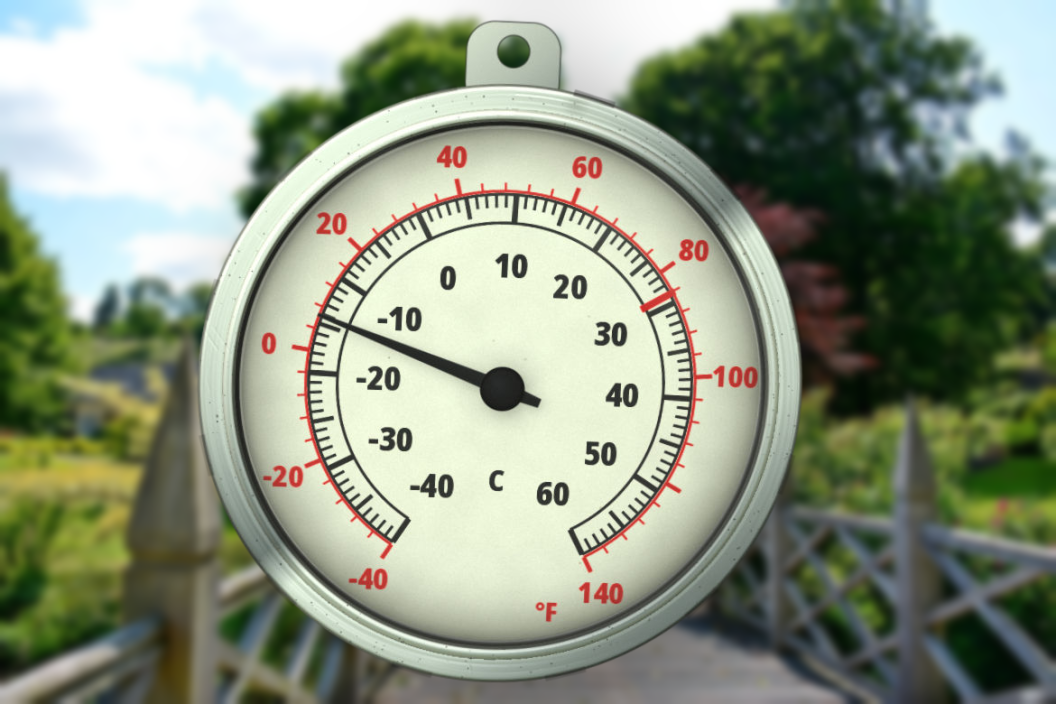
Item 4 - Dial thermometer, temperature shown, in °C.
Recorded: -14 °C
